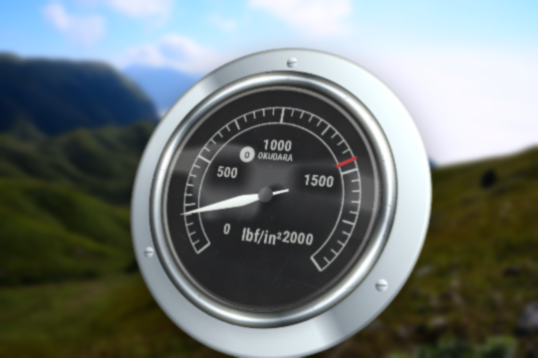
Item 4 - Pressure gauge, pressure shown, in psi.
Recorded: 200 psi
